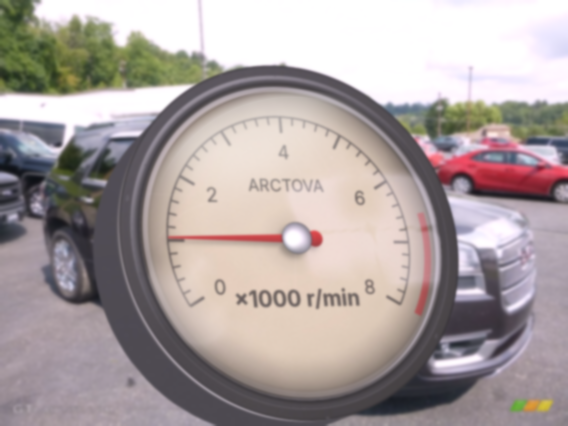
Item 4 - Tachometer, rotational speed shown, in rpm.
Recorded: 1000 rpm
